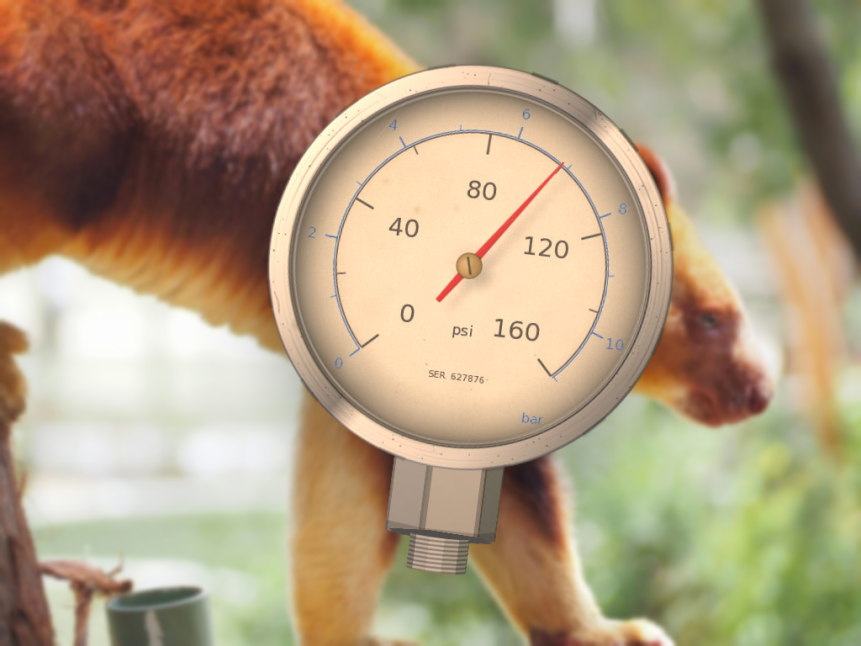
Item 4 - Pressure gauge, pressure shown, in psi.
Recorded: 100 psi
